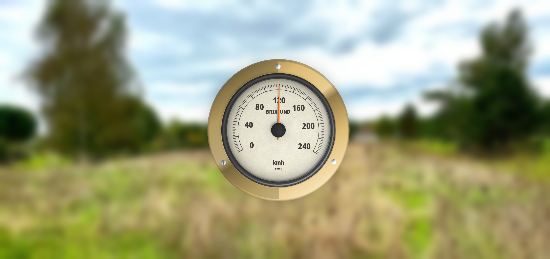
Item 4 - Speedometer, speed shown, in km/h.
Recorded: 120 km/h
